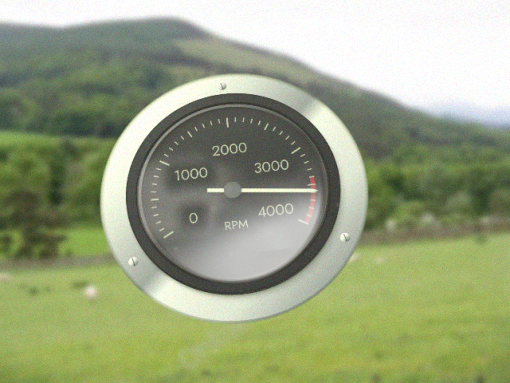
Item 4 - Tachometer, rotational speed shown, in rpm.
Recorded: 3600 rpm
